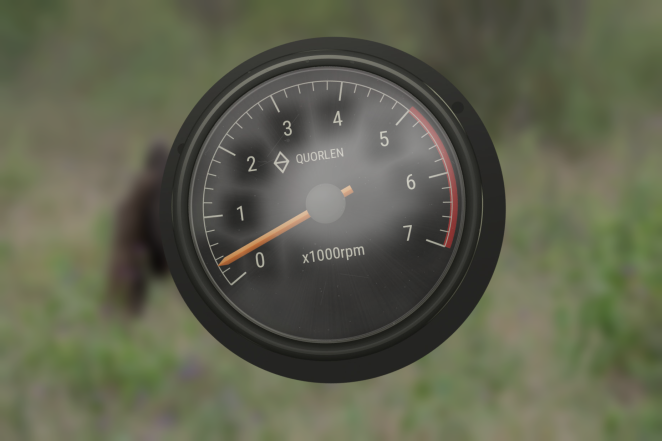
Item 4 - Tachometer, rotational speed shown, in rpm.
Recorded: 300 rpm
